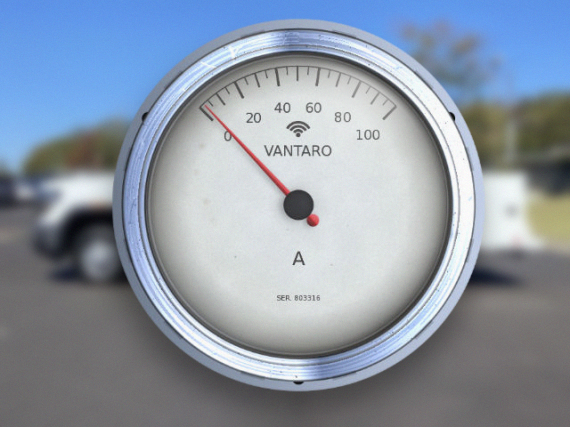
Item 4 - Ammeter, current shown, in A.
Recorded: 2.5 A
